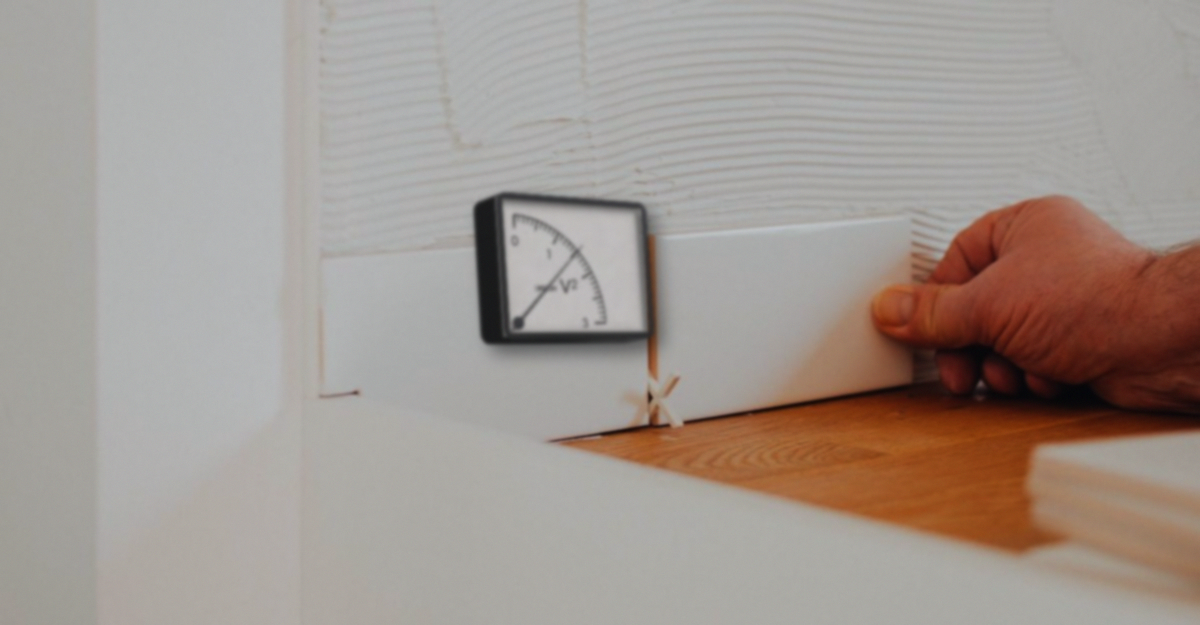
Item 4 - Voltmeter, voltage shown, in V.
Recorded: 1.5 V
